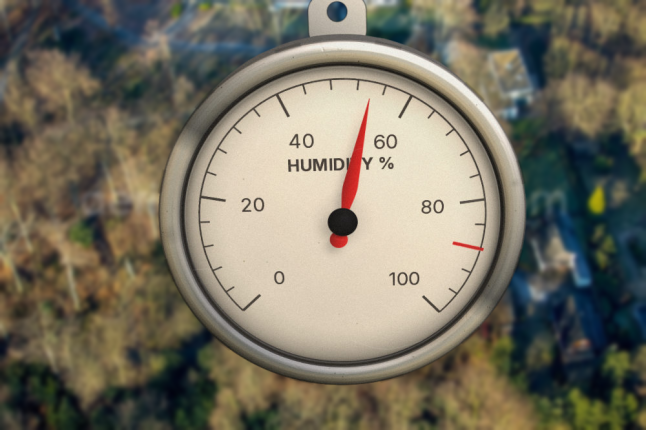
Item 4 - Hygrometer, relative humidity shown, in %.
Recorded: 54 %
